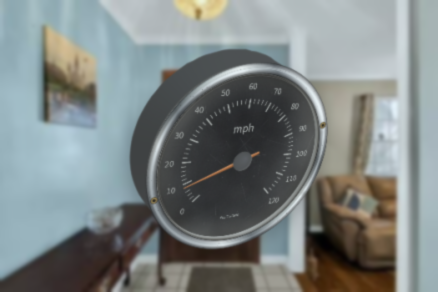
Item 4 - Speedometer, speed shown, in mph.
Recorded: 10 mph
